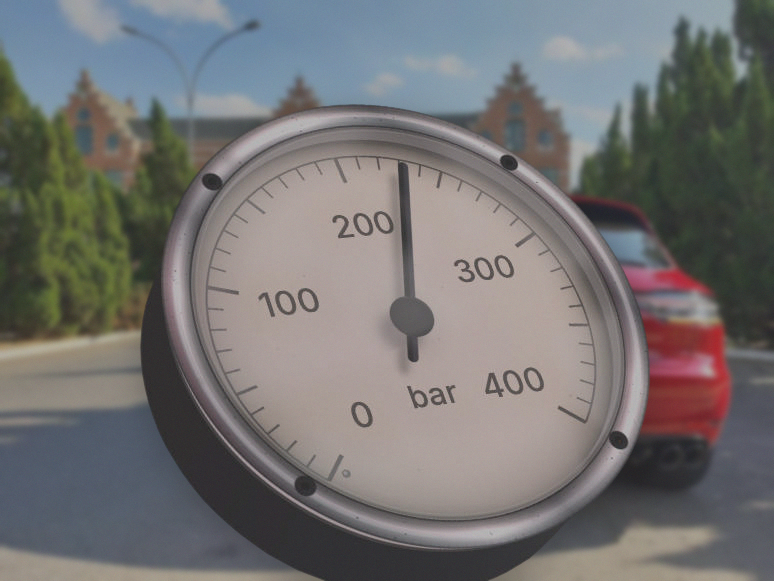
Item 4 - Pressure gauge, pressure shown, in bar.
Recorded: 230 bar
